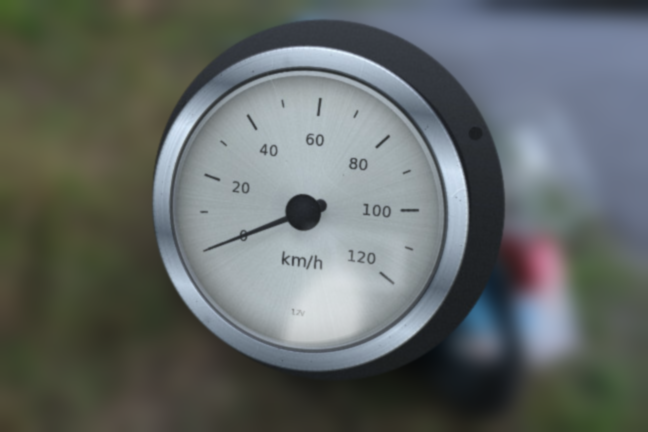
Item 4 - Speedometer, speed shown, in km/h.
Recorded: 0 km/h
